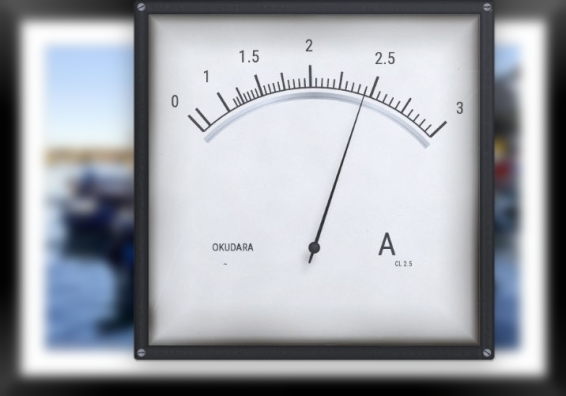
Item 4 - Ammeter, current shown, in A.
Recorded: 2.45 A
